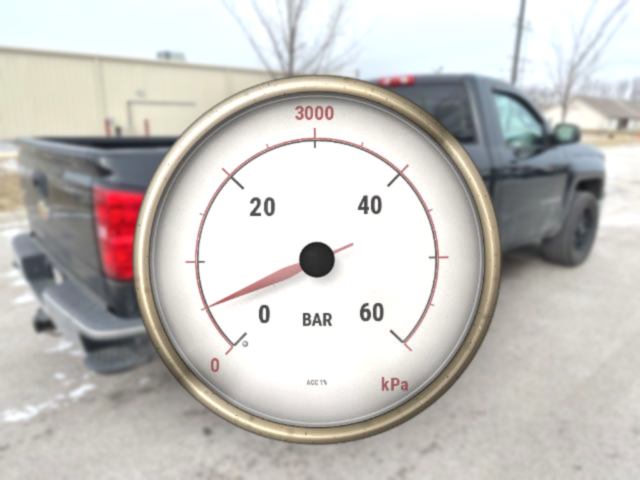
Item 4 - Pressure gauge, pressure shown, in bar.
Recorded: 5 bar
